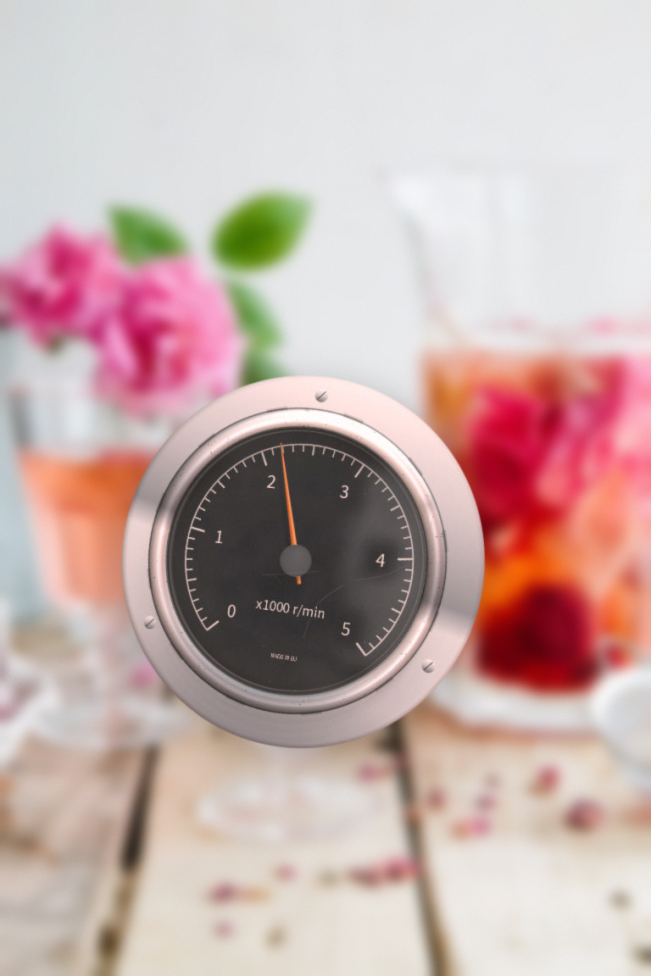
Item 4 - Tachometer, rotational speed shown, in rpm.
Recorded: 2200 rpm
